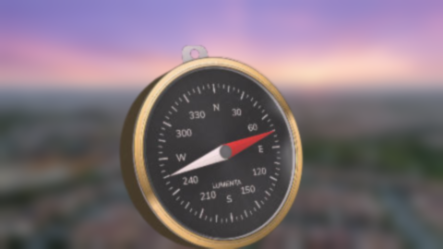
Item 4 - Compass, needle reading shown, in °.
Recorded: 75 °
